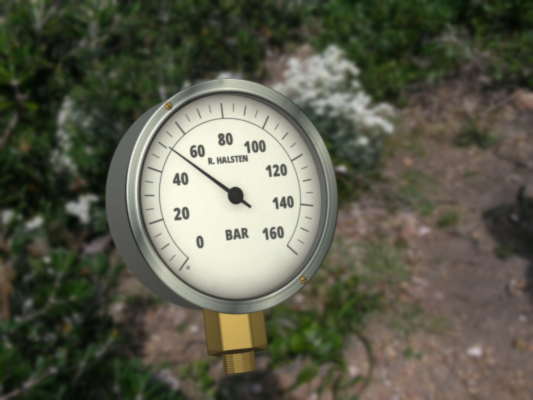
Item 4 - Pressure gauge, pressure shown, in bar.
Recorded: 50 bar
